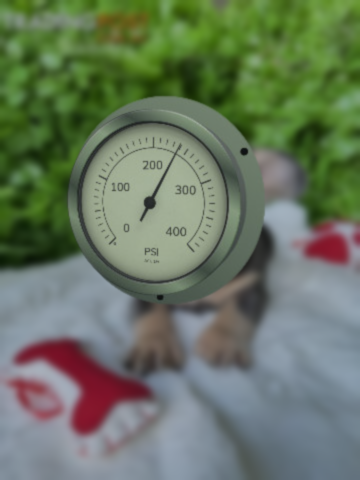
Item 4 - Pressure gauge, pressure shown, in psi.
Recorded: 240 psi
